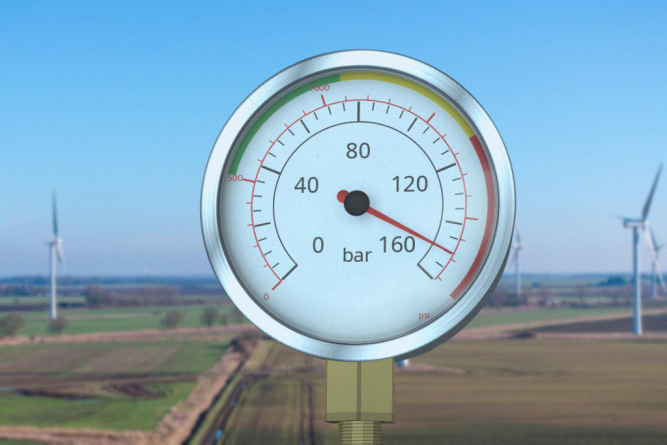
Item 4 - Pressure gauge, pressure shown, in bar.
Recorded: 150 bar
